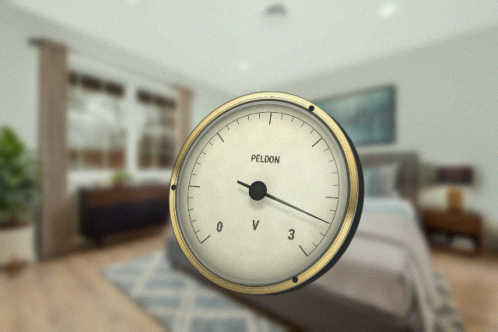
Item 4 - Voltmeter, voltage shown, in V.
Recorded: 2.7 V
